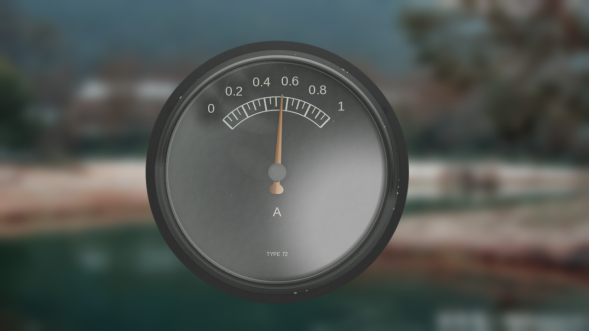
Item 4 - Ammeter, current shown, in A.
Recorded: 0.55 A
